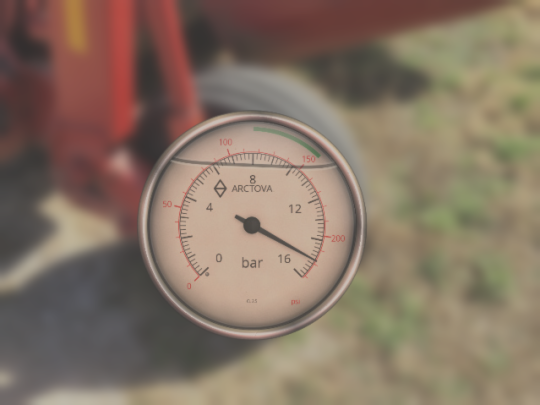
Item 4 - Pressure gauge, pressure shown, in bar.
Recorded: 15 bar
